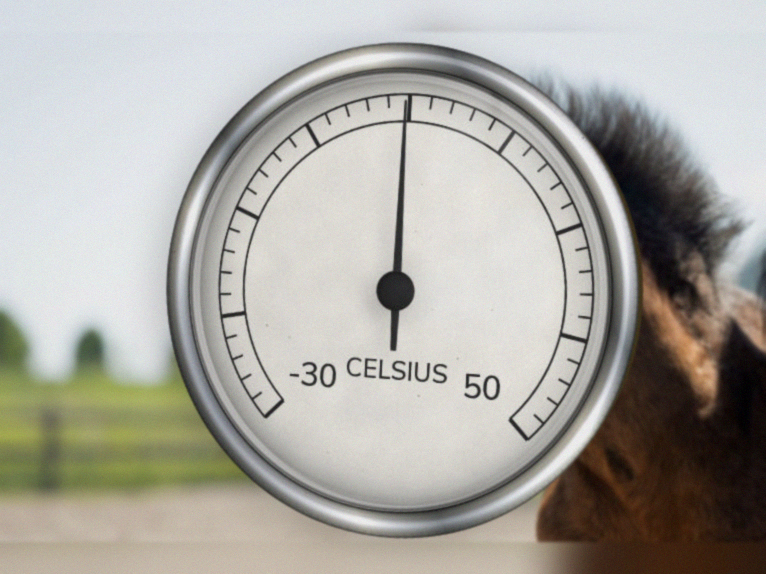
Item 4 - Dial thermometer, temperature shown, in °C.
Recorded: 10 °C
